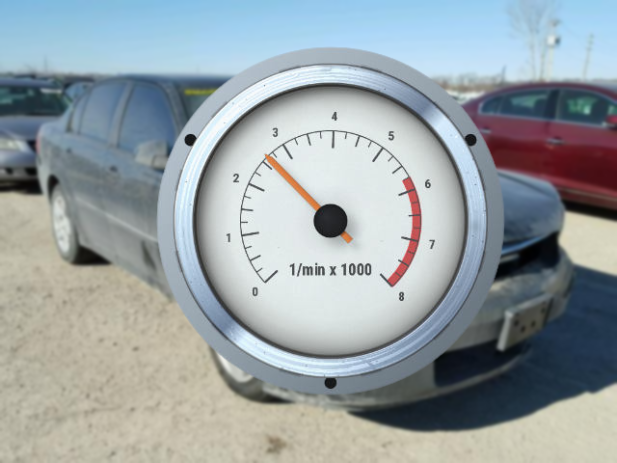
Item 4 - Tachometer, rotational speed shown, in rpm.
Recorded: 2625 rpm
